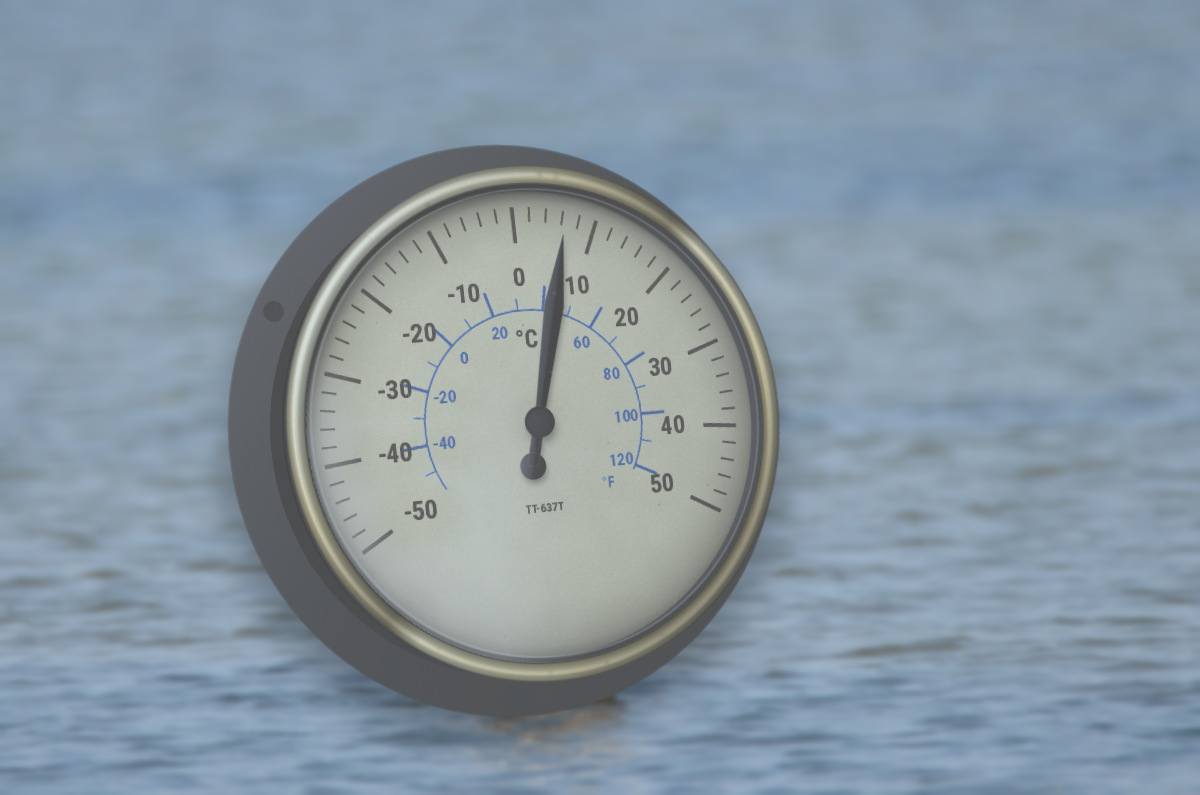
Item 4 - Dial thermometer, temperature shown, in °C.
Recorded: 6 °C
